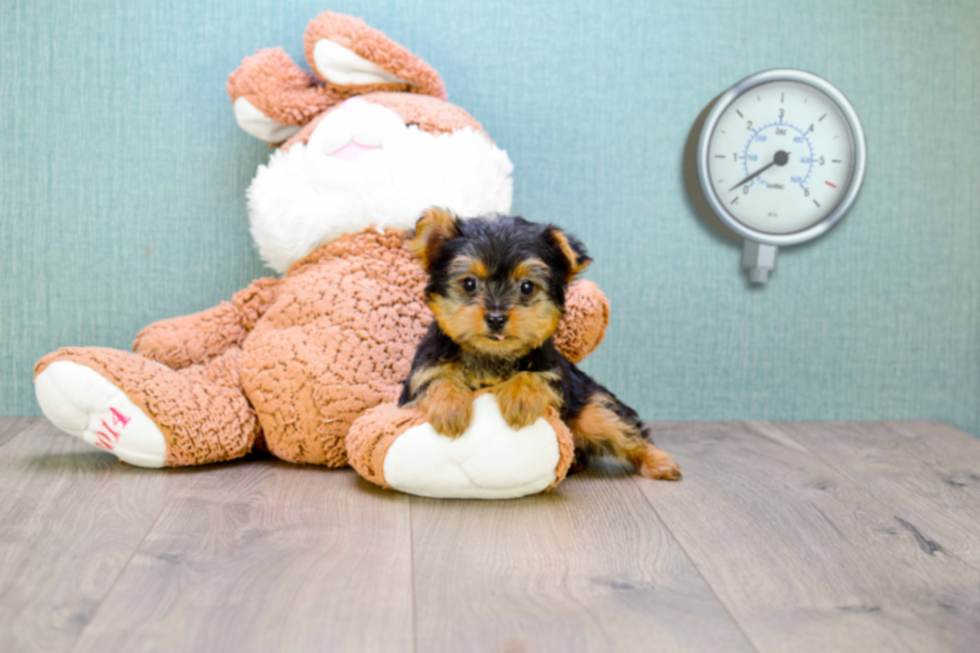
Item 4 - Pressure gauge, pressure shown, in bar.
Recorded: 0.25 bar
